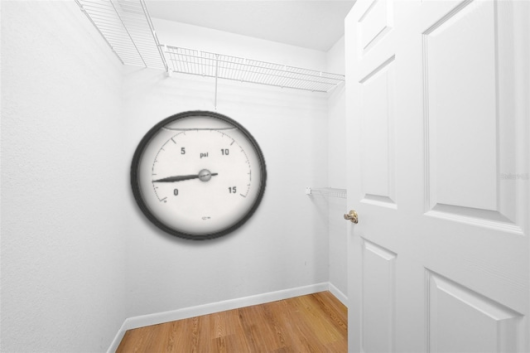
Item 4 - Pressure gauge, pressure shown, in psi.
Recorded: 1.5 psi
